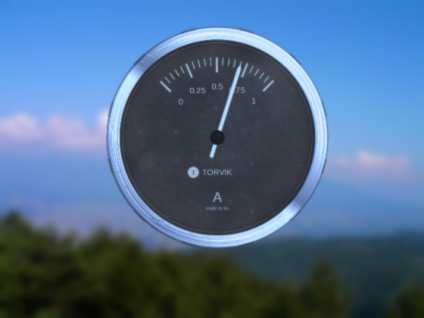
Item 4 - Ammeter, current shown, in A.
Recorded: 0.7 A
